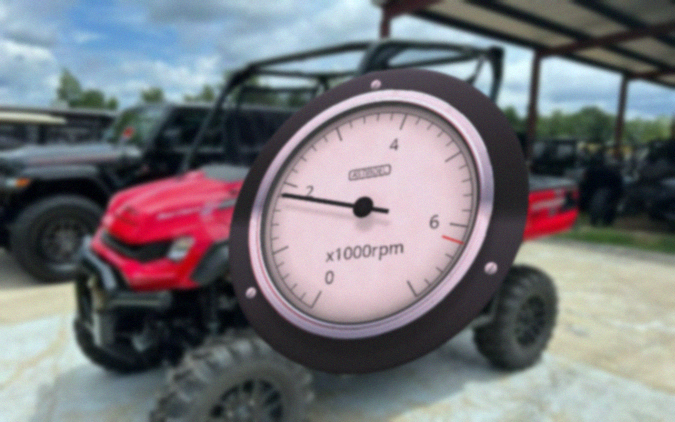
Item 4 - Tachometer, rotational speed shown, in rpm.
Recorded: 1800 rpm
